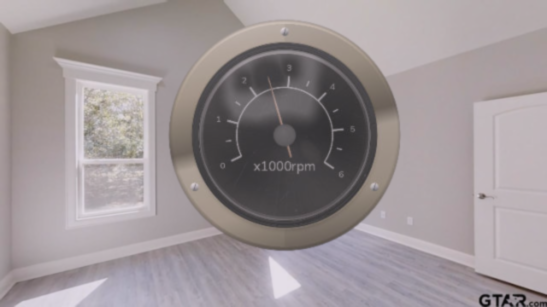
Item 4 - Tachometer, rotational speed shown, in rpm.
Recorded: 2500 rpm
